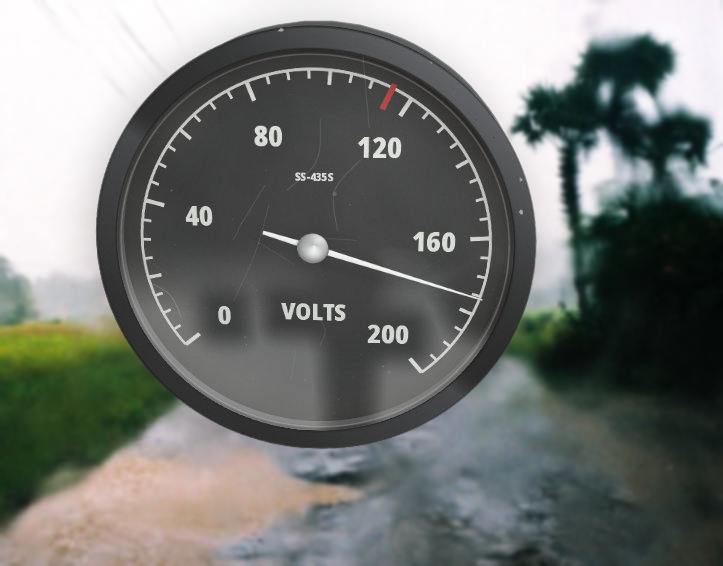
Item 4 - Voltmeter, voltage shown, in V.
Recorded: 175 V
